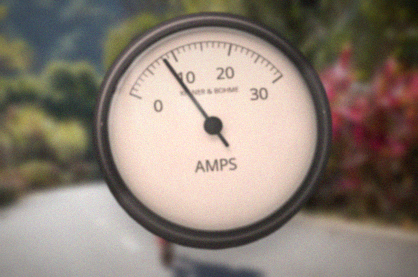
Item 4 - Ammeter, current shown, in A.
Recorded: 8 A
